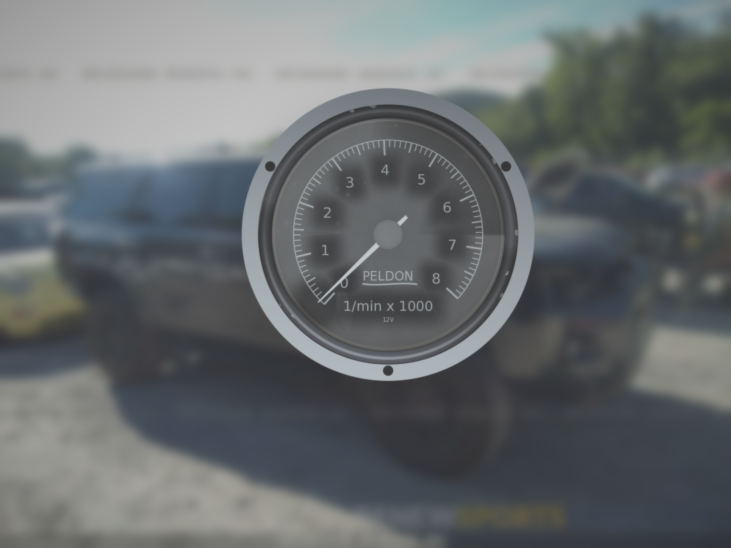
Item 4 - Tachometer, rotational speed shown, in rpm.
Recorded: 100 rpm
